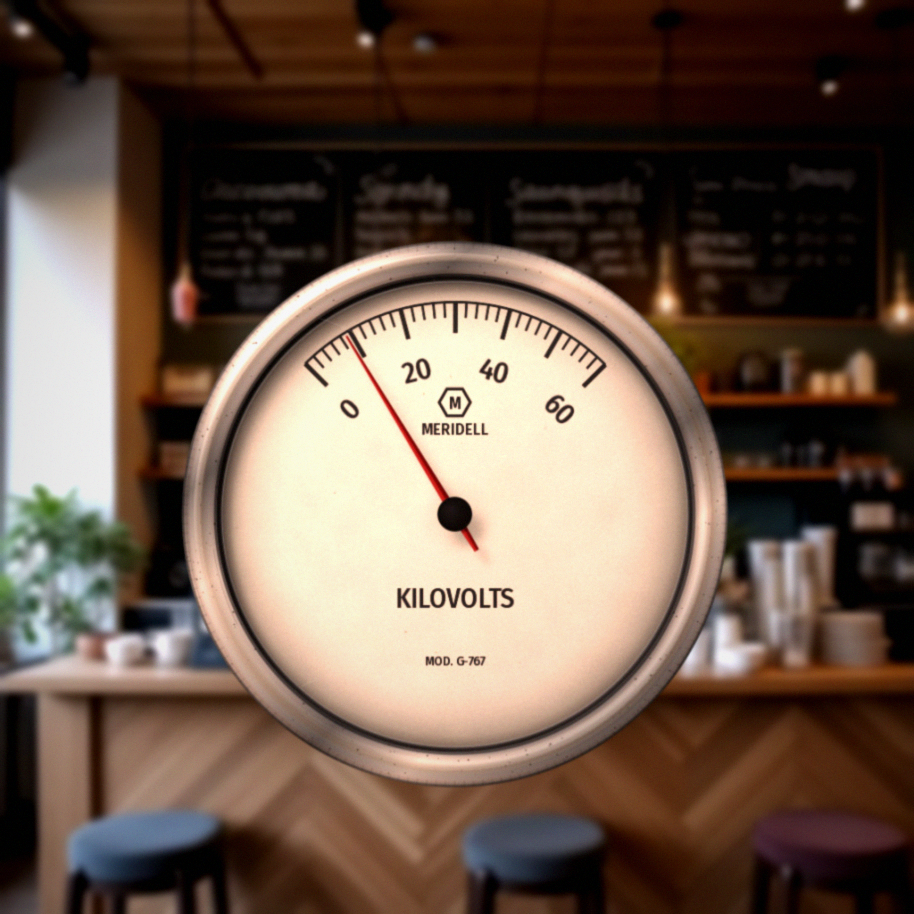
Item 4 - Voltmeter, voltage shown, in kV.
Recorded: 9 kV
